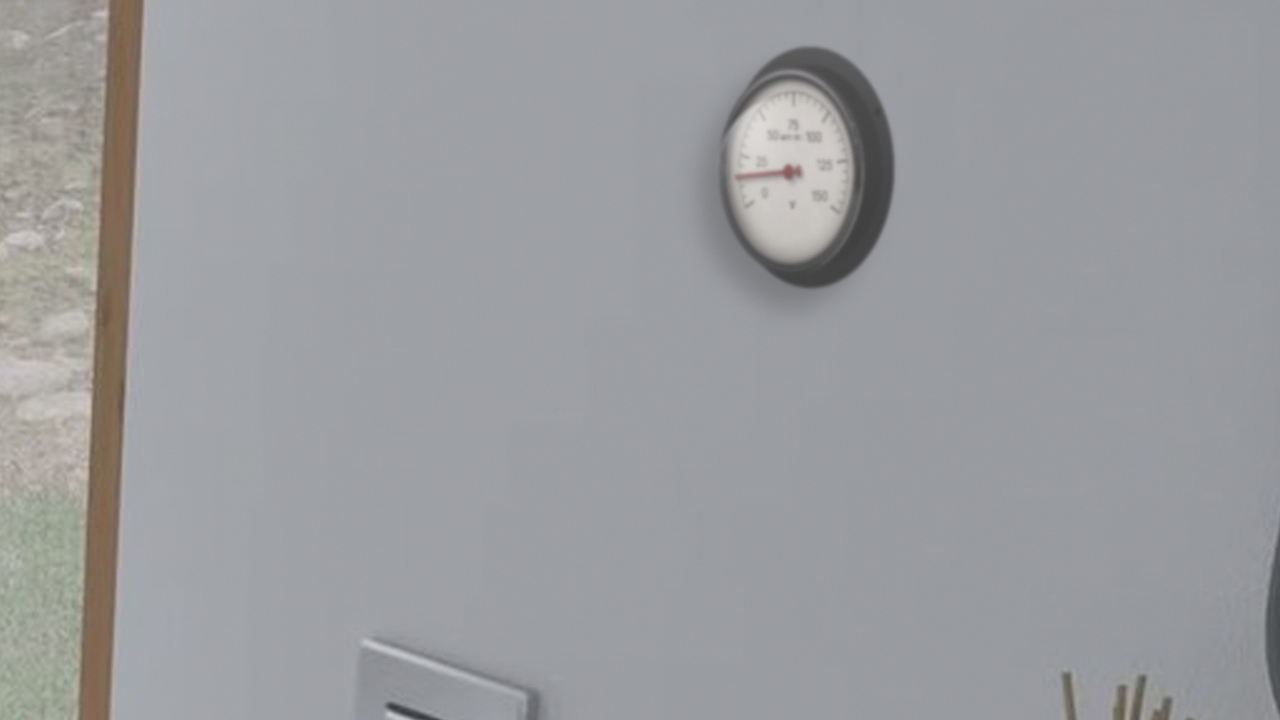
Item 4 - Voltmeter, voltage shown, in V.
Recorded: 15 V
